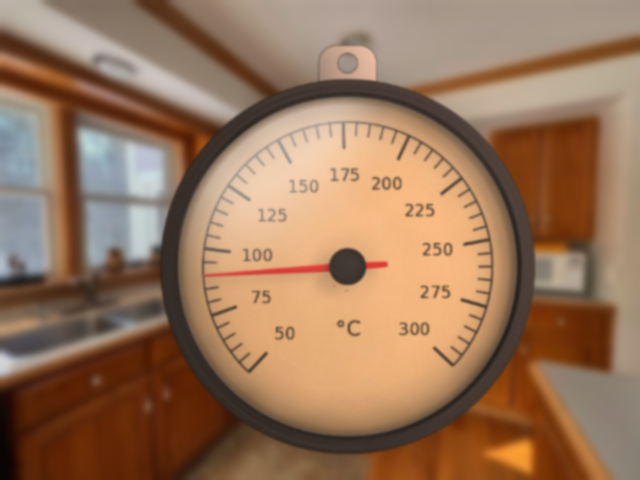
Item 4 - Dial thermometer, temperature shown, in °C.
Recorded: 90 °C
